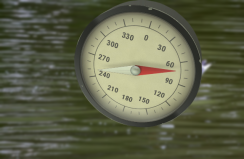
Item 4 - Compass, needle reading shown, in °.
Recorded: 70 °
